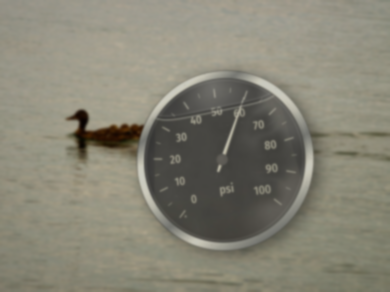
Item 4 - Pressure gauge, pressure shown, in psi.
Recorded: 60 psi
